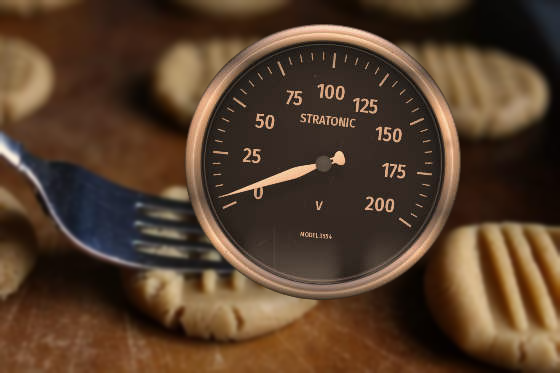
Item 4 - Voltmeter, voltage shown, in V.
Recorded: 5 V
